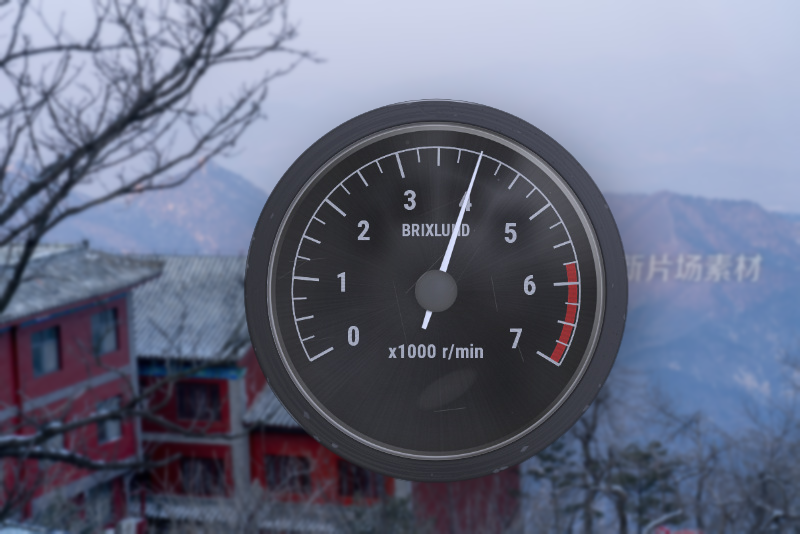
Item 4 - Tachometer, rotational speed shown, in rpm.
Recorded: 4000 rpm
